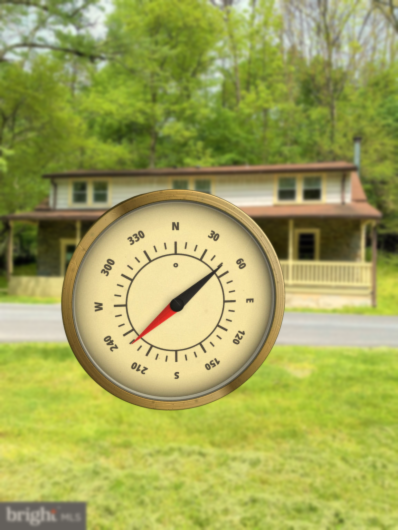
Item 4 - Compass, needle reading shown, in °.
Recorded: 230 °
